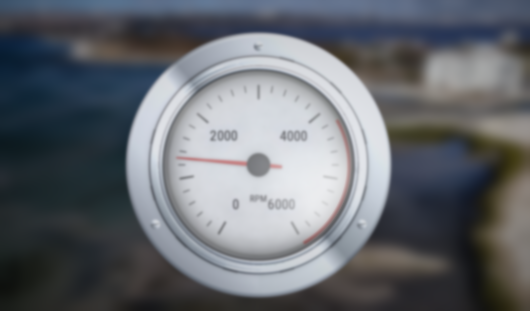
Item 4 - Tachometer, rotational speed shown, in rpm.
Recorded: 1300 rpm
